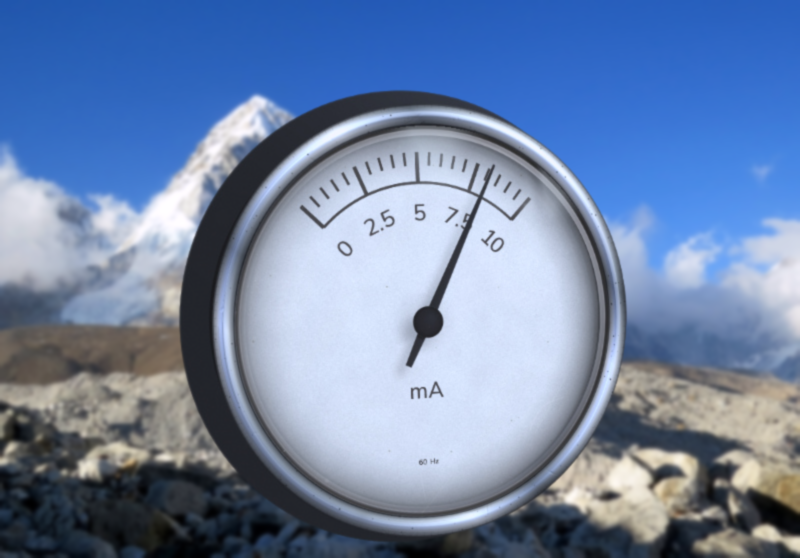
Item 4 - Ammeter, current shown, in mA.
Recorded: 8 mA
